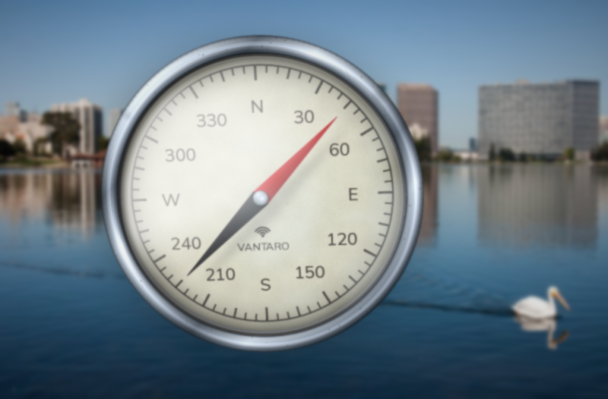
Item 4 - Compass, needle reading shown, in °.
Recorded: 45 °
